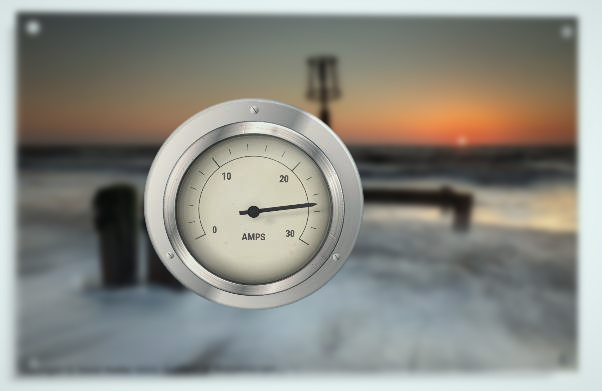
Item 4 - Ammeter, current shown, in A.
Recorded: 25 A
